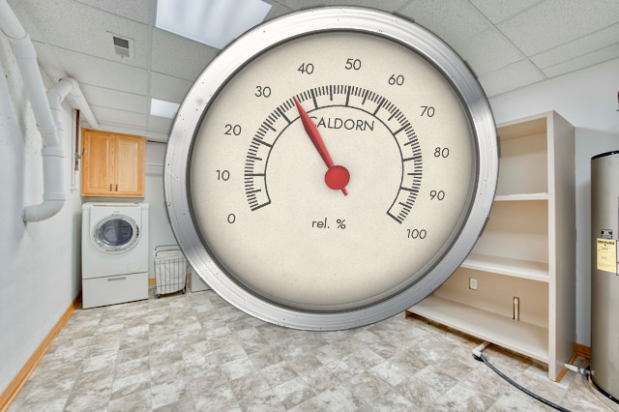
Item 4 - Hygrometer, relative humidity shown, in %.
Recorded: 35 %
